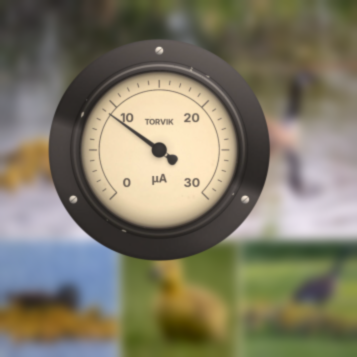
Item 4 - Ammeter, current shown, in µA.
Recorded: 9 µA
